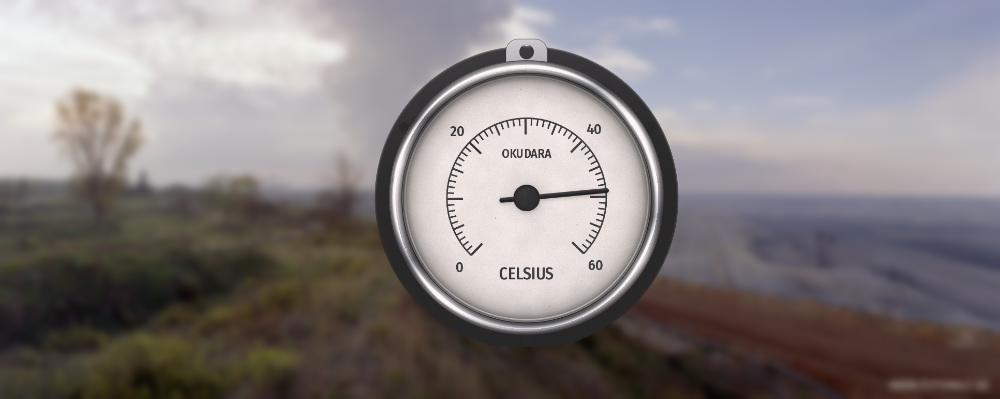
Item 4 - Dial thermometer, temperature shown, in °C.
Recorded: 49 °C
